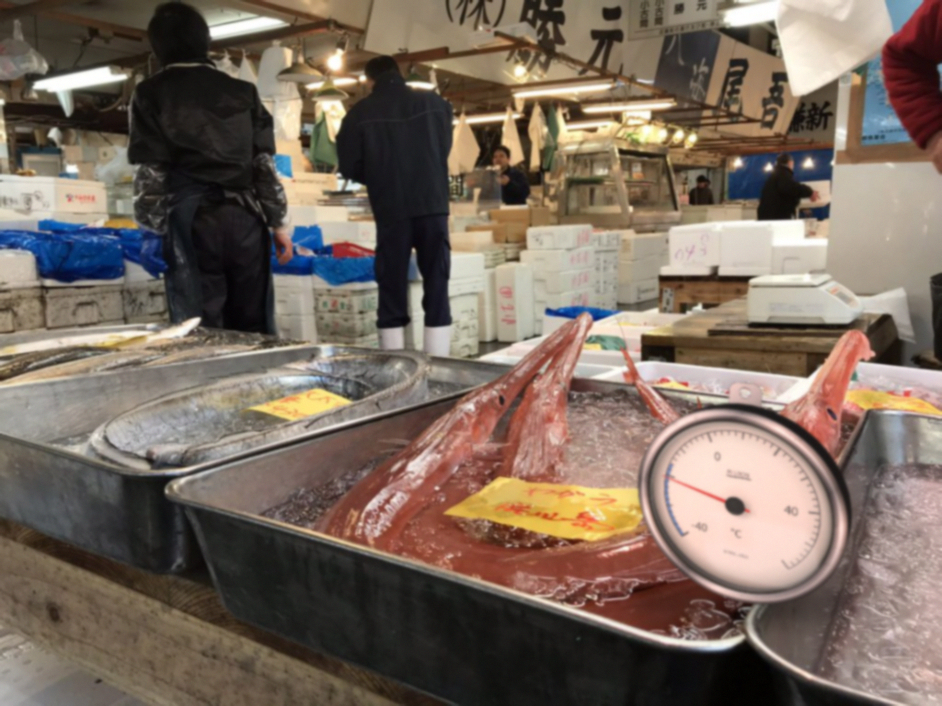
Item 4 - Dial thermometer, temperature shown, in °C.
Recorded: -20 °C
